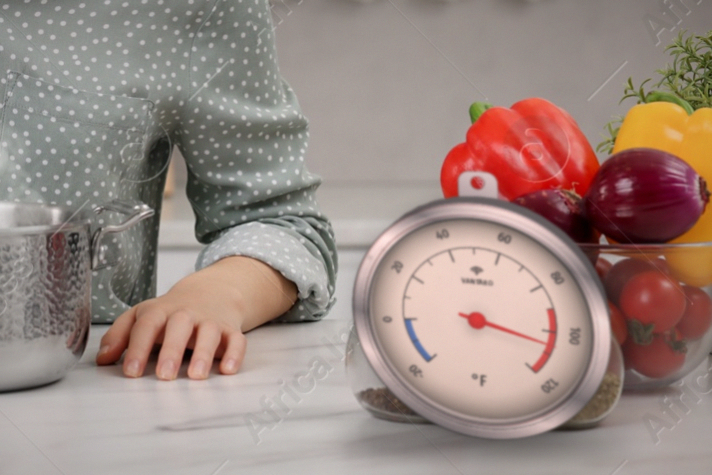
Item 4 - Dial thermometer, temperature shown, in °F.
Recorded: 105 °F
